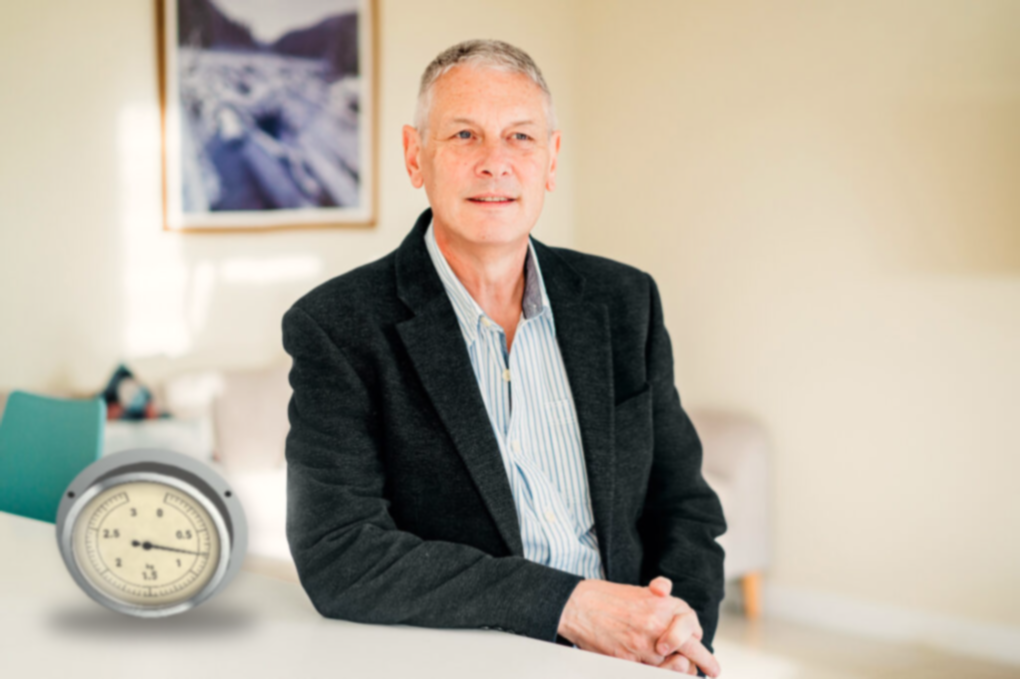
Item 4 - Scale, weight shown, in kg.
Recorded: 0.75 kg
